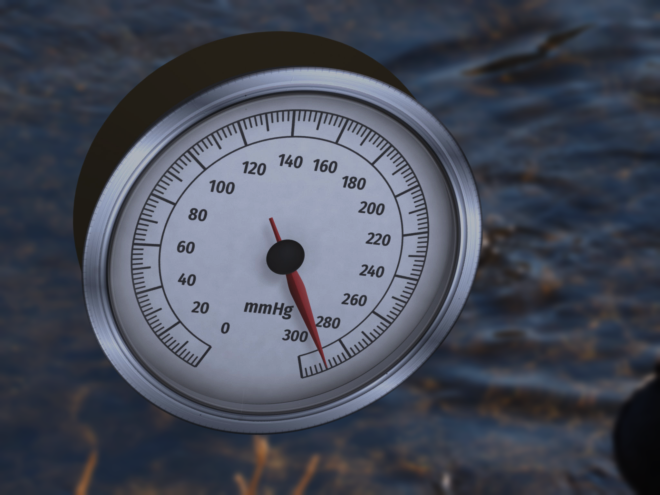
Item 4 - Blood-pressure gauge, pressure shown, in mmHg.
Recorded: 290 mmHg
